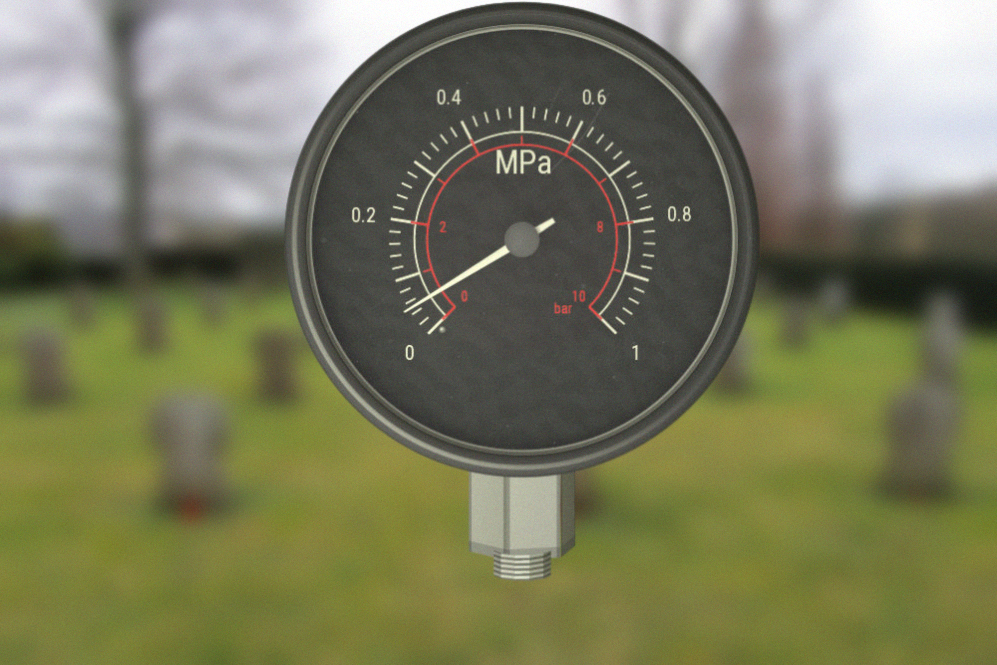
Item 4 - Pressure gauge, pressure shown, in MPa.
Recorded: 0.05 MPa
